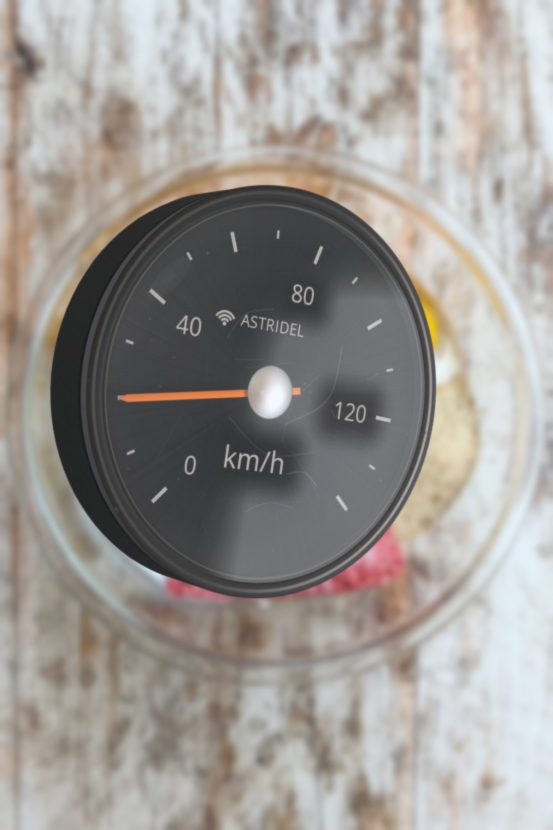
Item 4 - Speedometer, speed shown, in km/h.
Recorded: 20 km/h
